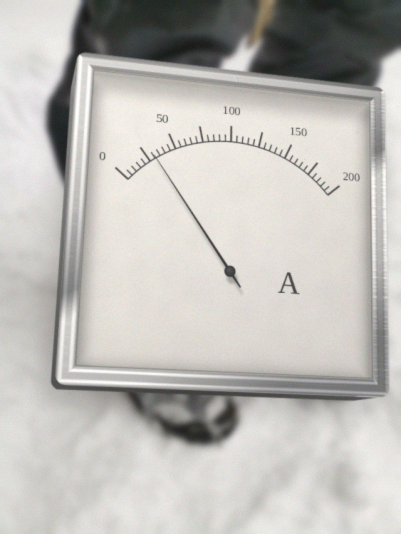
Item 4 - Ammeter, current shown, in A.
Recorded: 30 A
